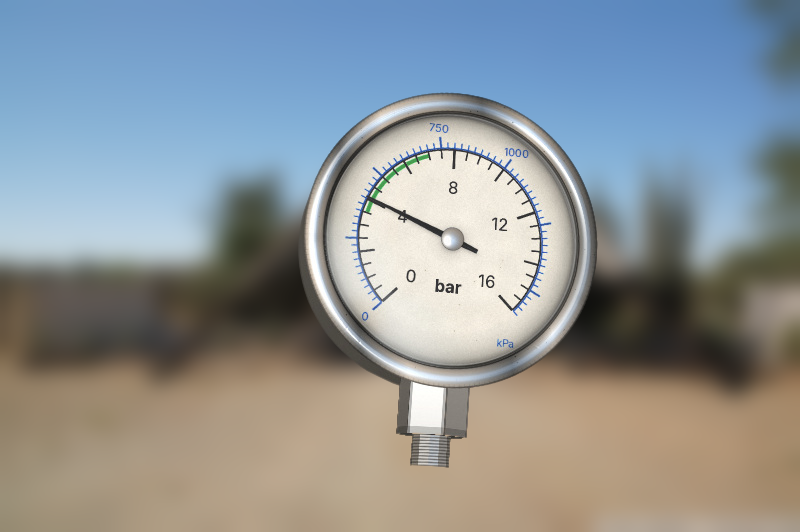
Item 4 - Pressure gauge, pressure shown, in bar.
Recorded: 4 bar
